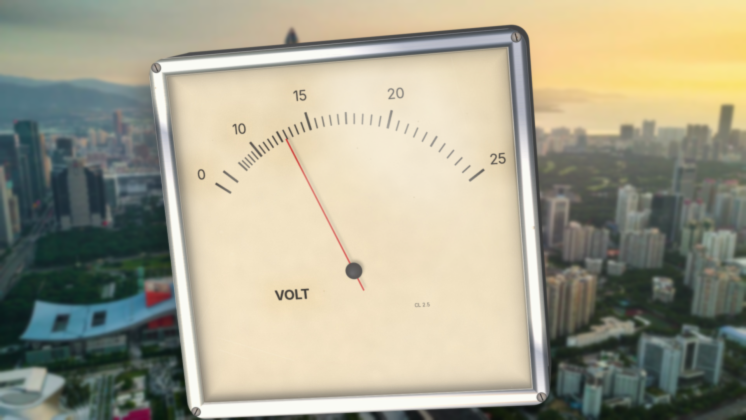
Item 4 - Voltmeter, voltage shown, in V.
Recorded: 13 V
